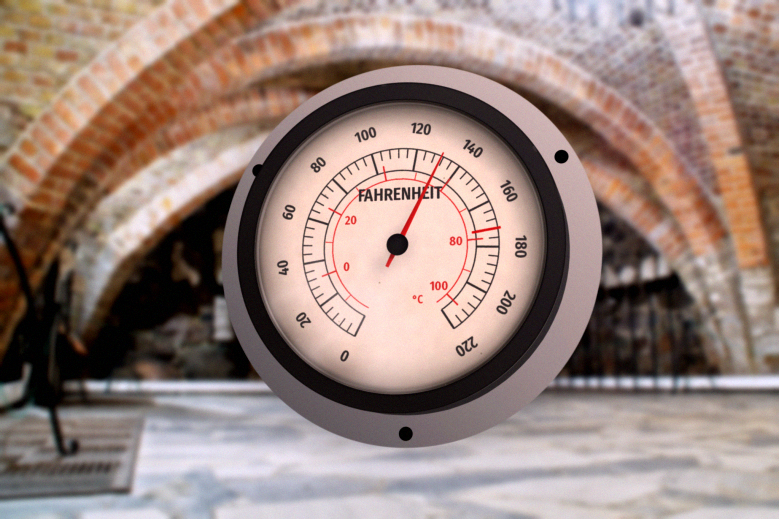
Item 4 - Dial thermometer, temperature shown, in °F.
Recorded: 132 °F
